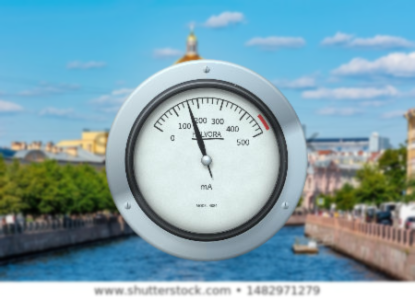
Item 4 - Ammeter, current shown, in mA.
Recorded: 160 mA
